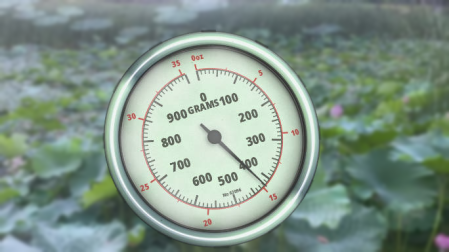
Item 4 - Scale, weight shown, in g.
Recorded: 420 g
